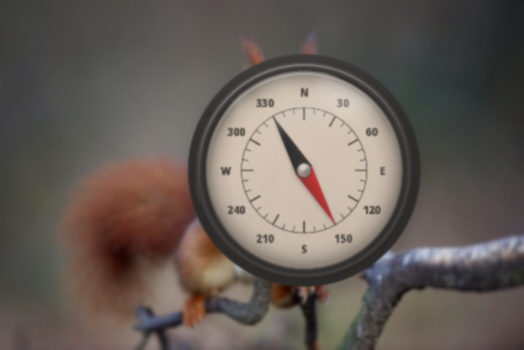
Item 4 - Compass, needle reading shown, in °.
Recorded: 150 °
